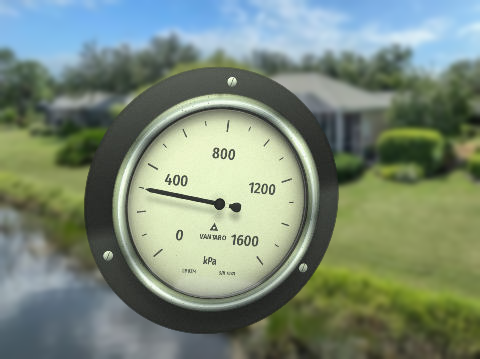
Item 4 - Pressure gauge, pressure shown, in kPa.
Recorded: 300 kPa
